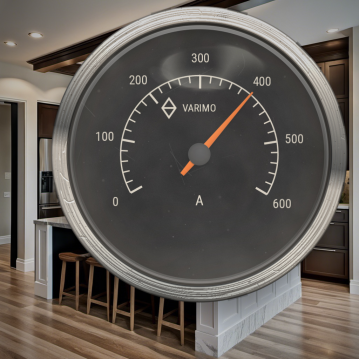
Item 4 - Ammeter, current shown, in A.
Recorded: 400 A
